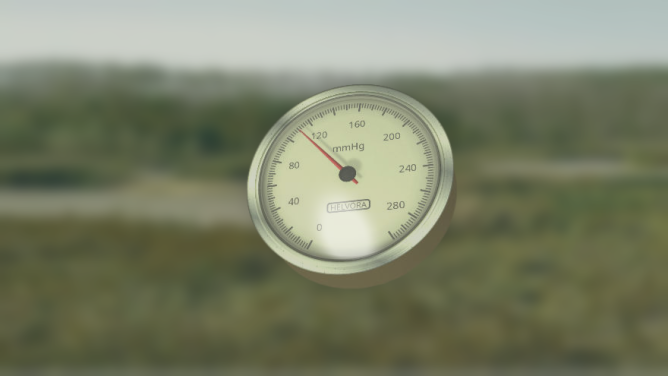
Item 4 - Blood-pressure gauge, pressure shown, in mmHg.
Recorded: 110 mmHg
